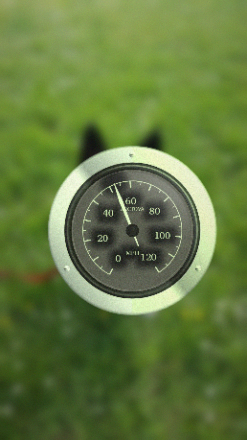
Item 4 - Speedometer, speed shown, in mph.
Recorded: 52.5 mph
